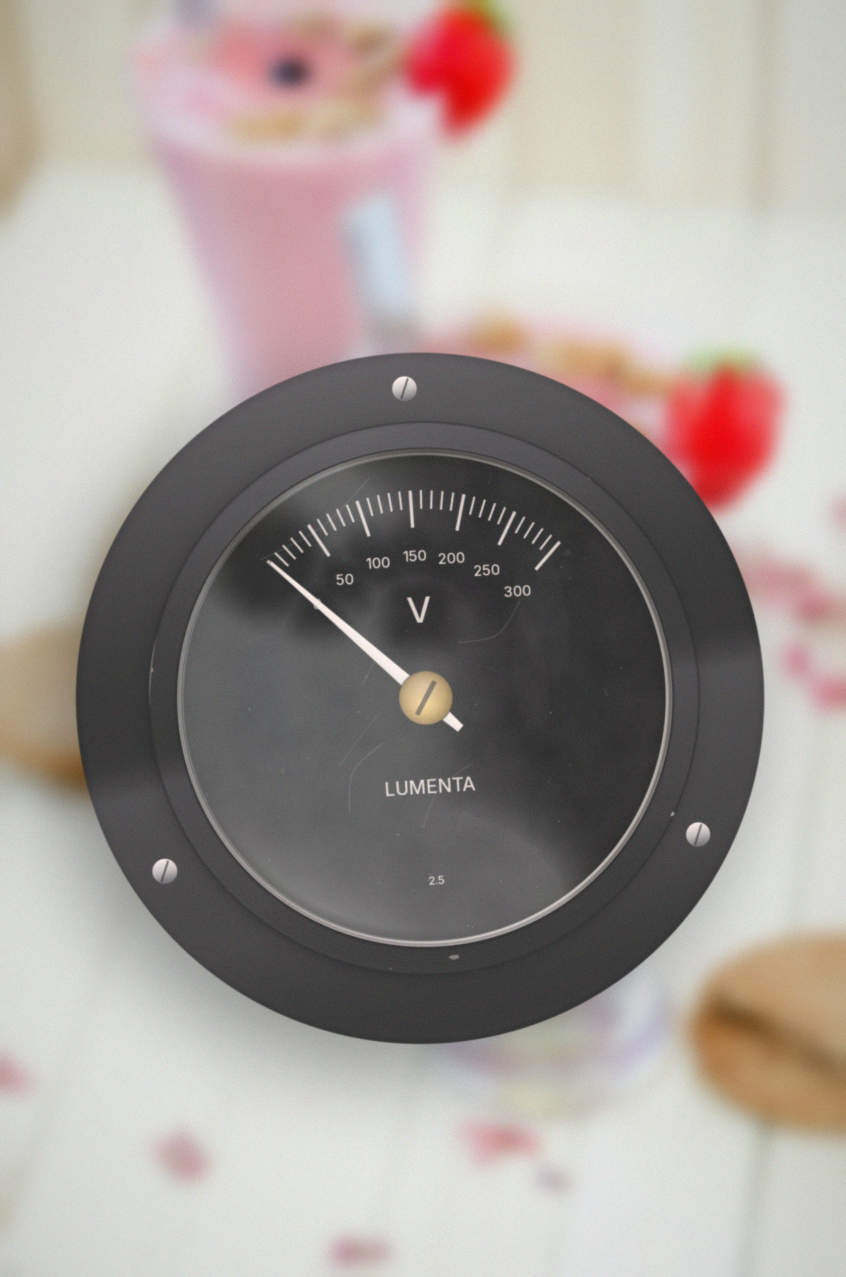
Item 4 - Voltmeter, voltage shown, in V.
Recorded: 0 V
